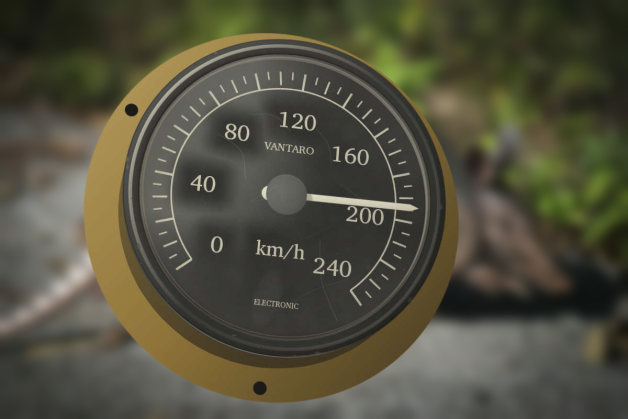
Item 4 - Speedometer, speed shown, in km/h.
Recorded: 195 km/h
